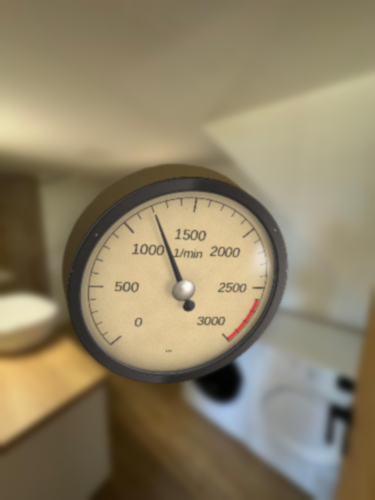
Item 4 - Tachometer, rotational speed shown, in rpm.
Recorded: 1200 rpm
